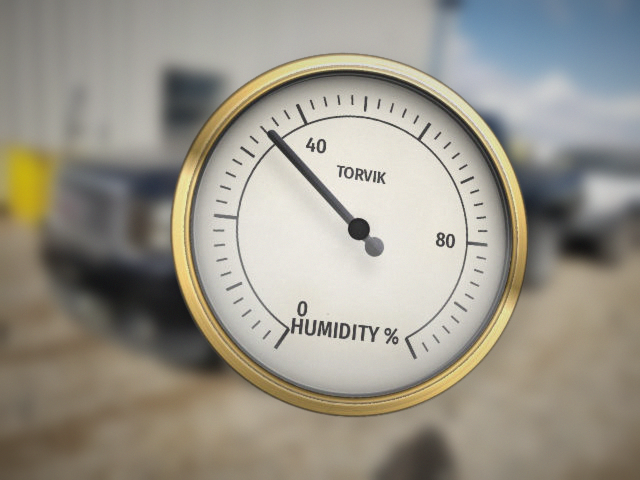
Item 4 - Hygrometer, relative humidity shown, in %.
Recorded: 34 %
